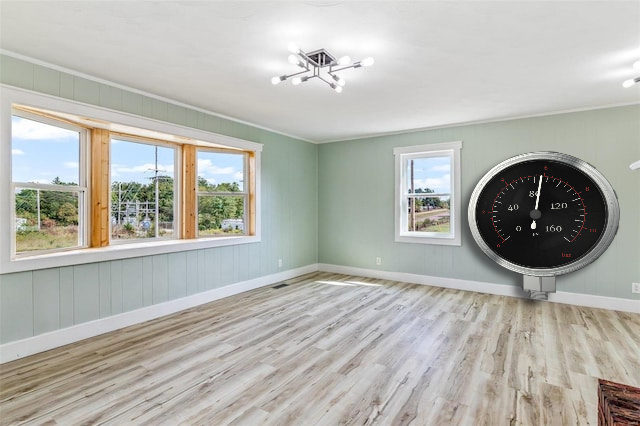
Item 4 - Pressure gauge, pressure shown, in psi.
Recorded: 85 psi
